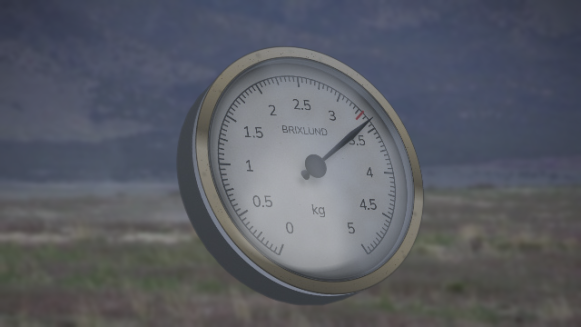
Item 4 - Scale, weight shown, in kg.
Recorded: 3.4 kg
